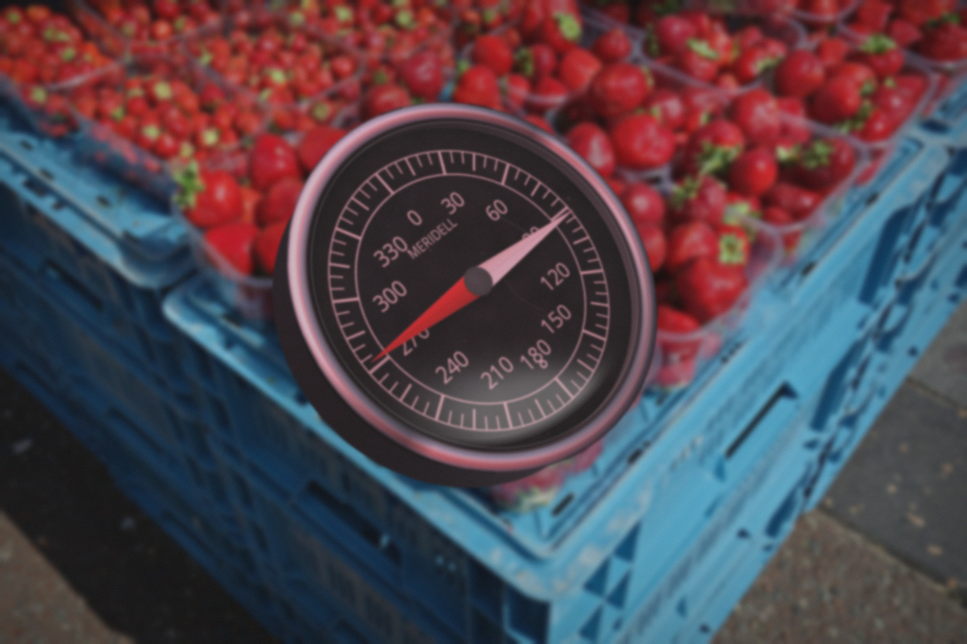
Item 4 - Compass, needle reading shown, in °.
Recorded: 272.5 °
